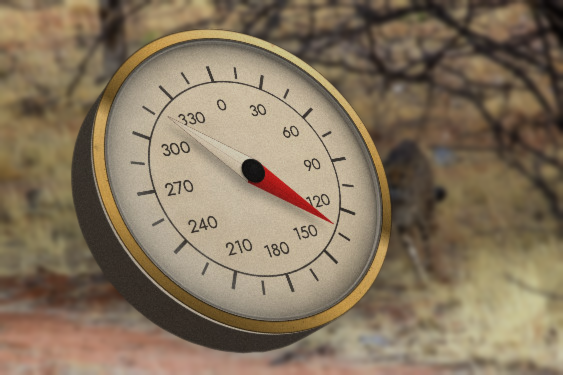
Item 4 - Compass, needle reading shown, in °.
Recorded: 135 °
